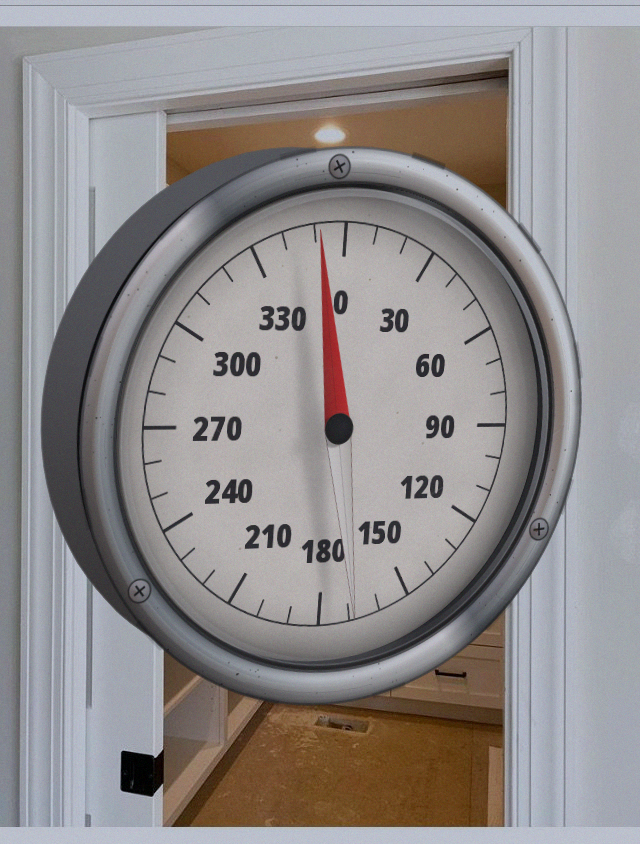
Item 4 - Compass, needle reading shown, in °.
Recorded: 350 °
